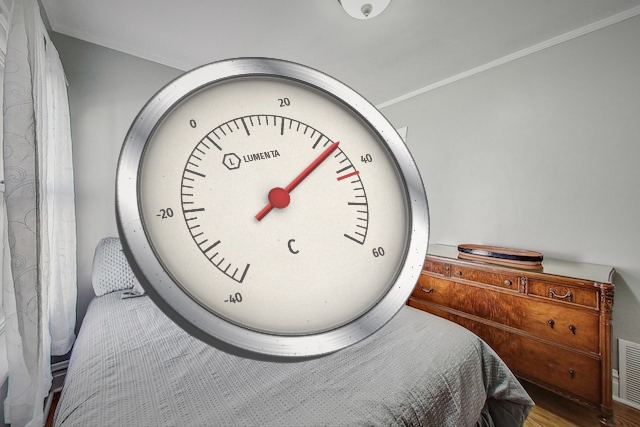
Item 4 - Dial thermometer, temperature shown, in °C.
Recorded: 34 °C
